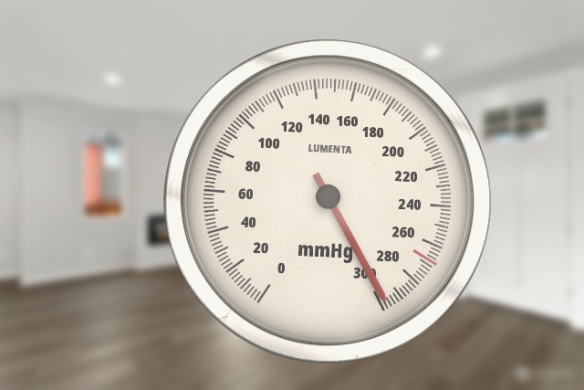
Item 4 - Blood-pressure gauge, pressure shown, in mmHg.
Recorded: 298 mmHg
